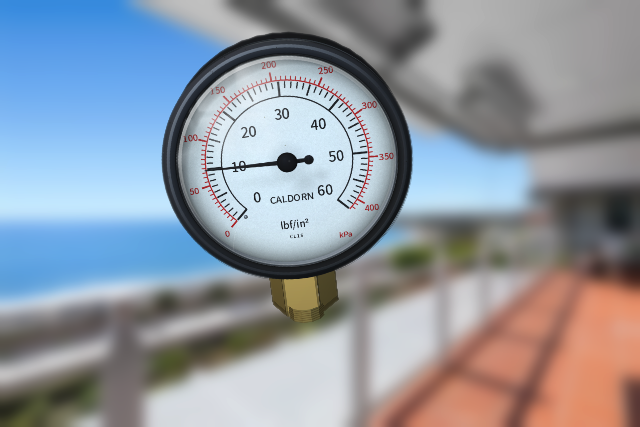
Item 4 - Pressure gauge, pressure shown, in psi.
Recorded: 10 psi
